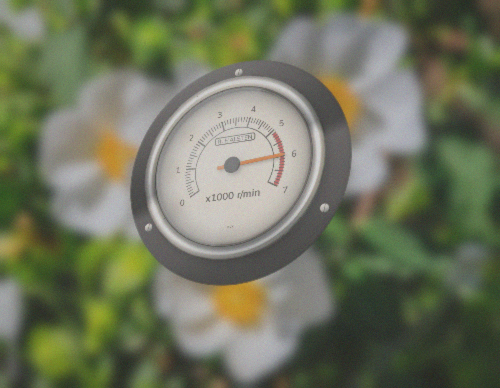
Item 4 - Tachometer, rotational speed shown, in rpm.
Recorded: 6000 rpm
